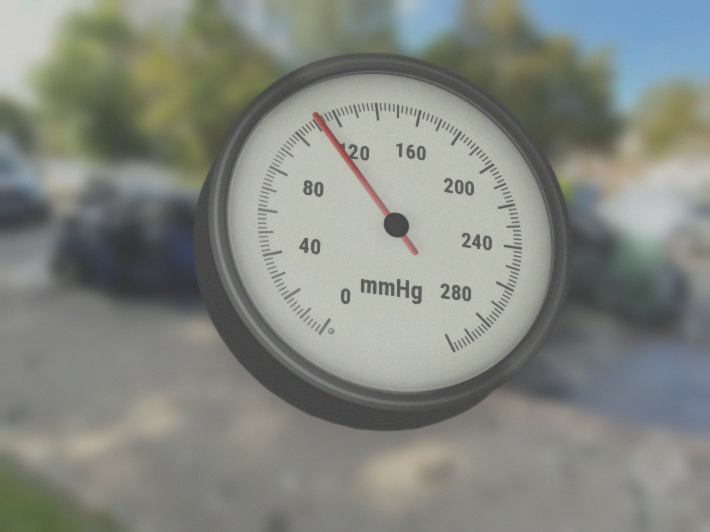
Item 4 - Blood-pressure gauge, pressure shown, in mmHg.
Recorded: 110 mmHg
